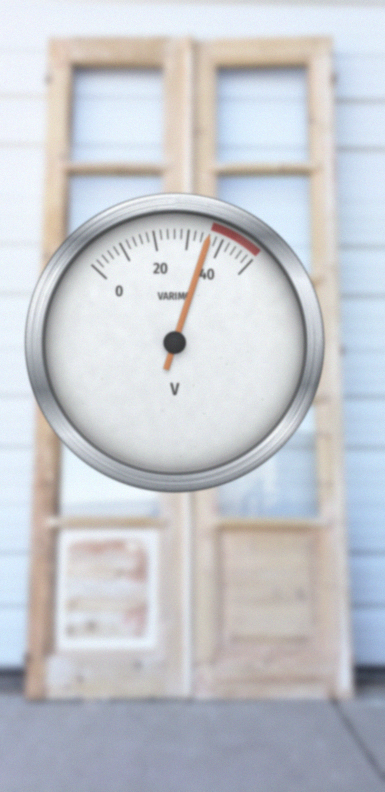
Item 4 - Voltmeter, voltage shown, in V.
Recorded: 36 V
